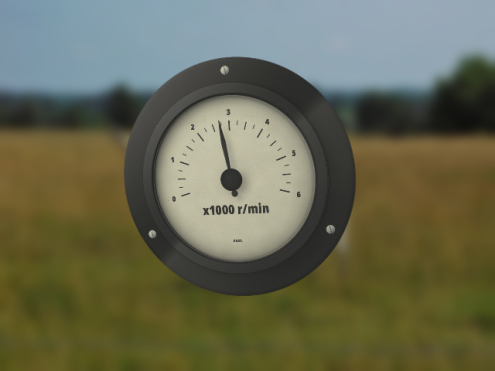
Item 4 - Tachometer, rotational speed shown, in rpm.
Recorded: 2750 rpm
